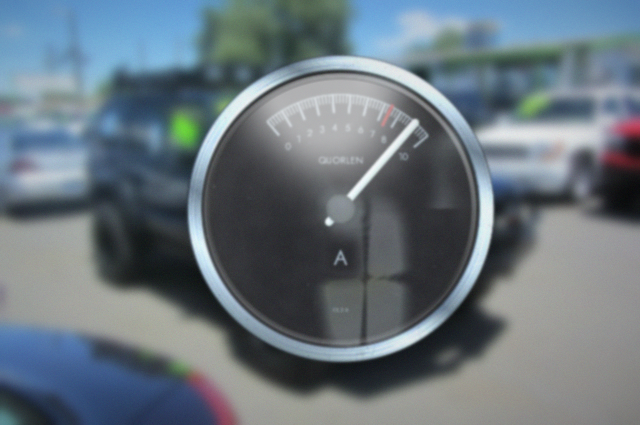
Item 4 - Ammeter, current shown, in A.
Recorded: 9 A
